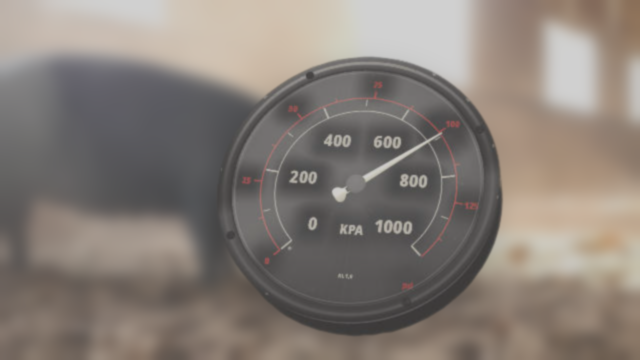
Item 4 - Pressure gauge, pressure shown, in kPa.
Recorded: 700 kPa
